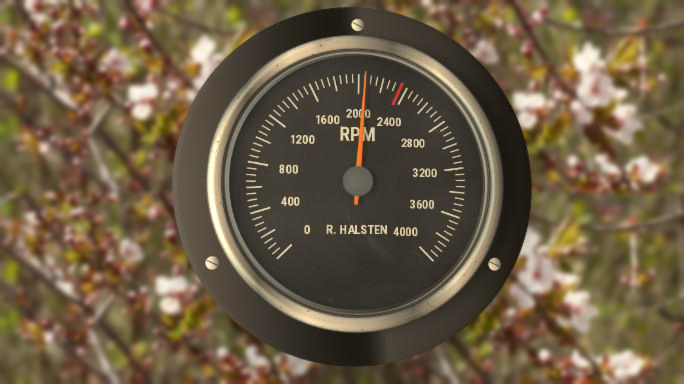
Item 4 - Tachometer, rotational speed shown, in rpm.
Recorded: 2050 rpm
